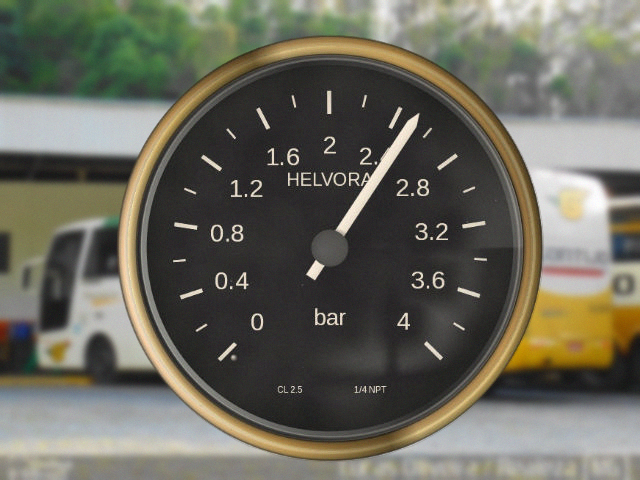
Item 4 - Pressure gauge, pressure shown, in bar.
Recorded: 2.5 bar
